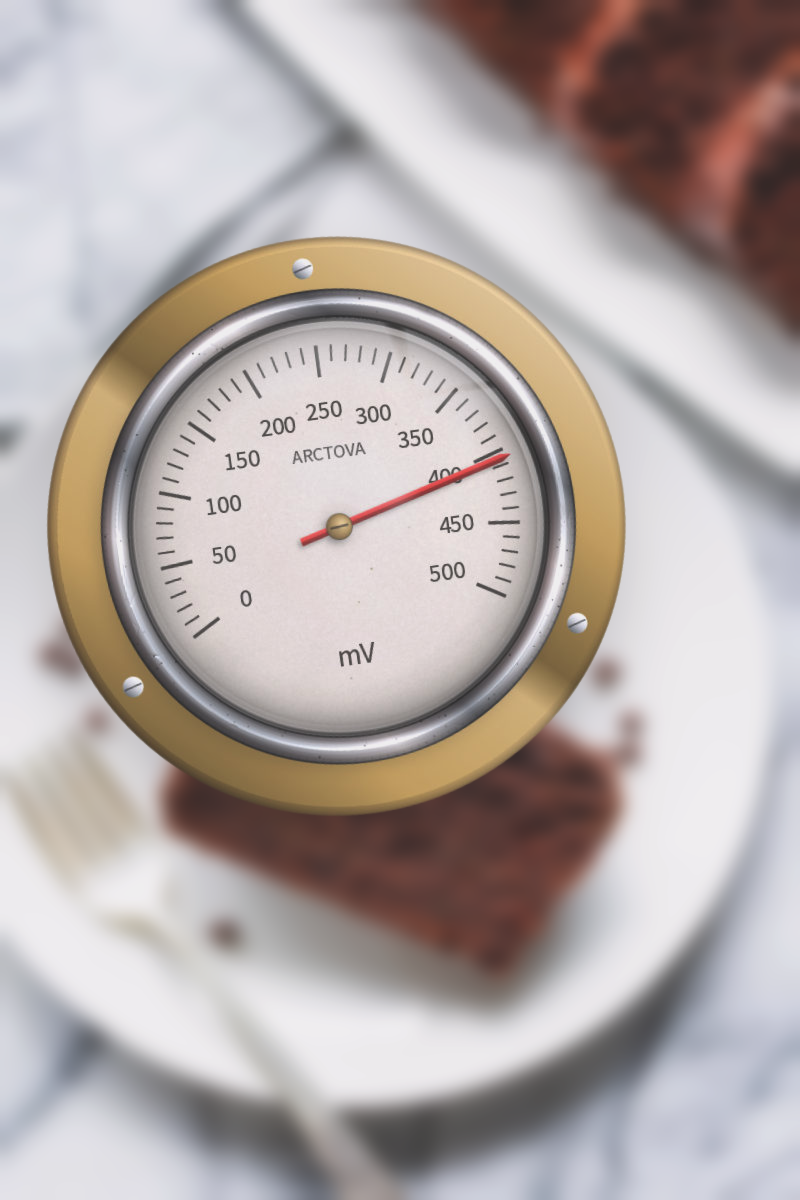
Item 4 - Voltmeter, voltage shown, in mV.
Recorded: 405 mV
